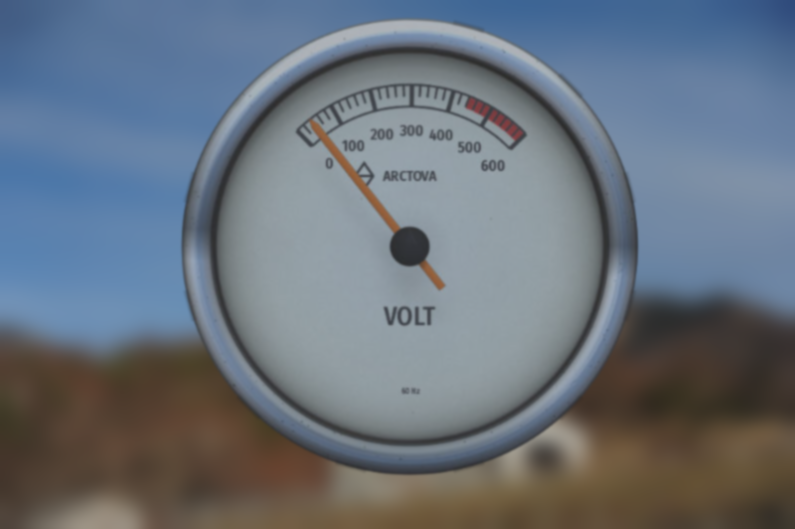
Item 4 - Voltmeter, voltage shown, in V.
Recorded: 40 V
